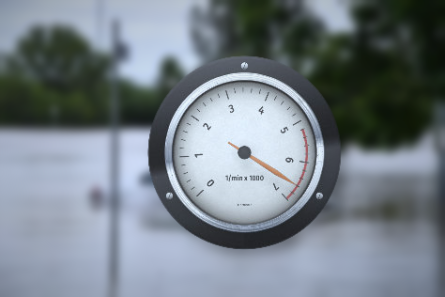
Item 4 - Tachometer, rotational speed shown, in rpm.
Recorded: 6600 rpm
